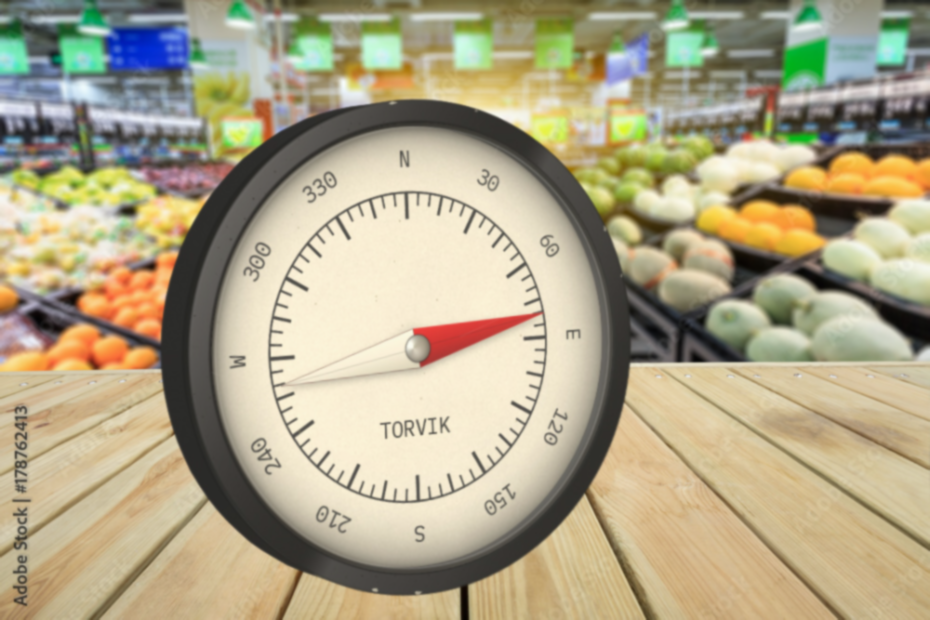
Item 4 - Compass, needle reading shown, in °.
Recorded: 80 °
